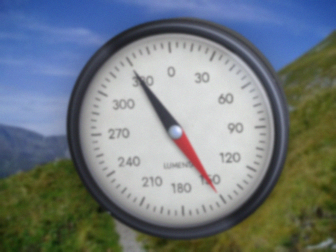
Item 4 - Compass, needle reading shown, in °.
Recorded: 150 °
